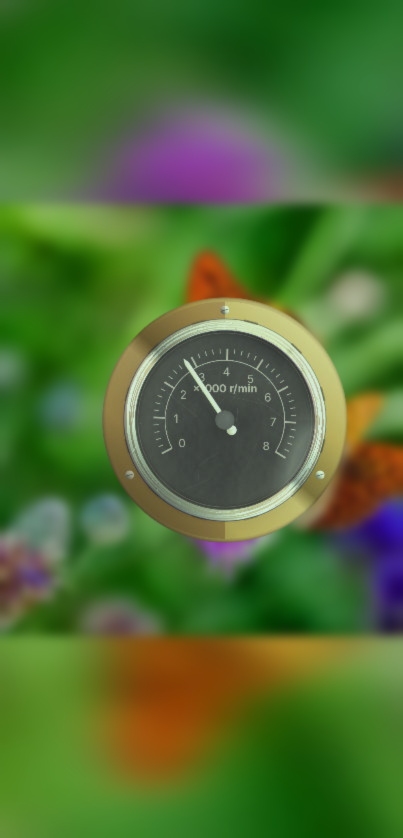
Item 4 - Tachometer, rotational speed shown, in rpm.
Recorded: 2800 rpm
